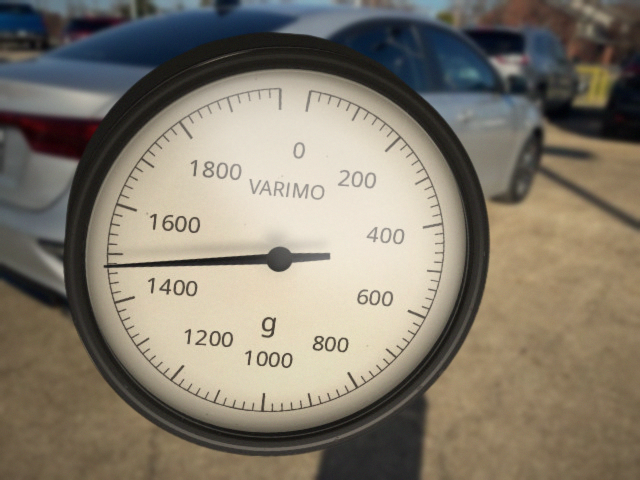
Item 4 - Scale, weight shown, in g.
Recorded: 1480 g
